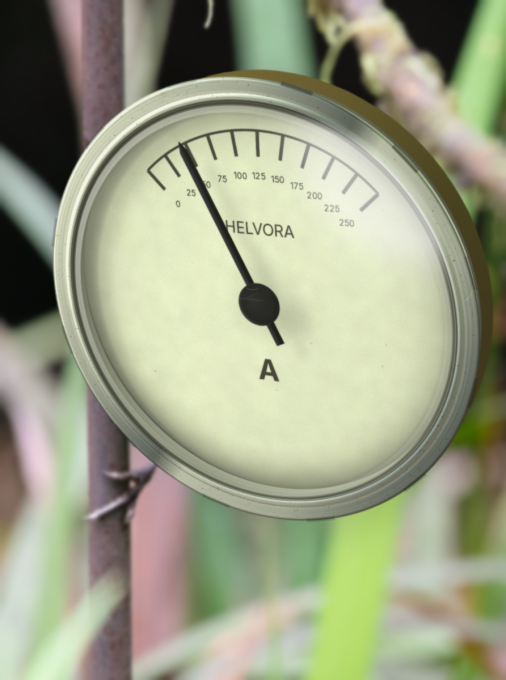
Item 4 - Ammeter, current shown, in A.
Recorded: 50 A
